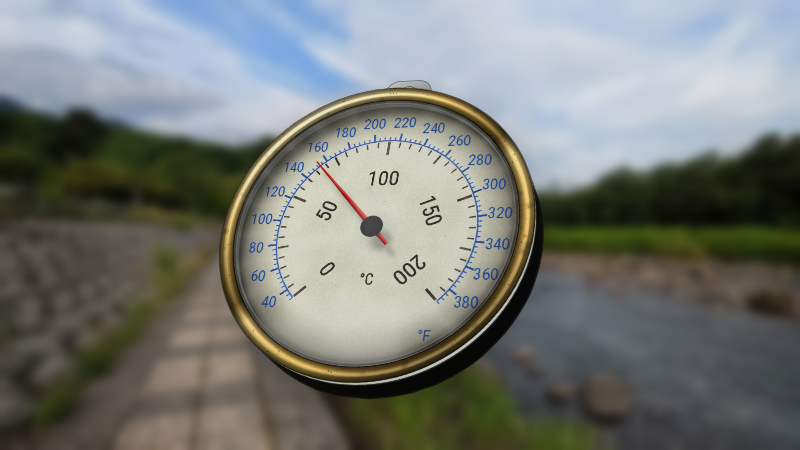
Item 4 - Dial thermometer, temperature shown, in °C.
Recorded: 67.5 °C
